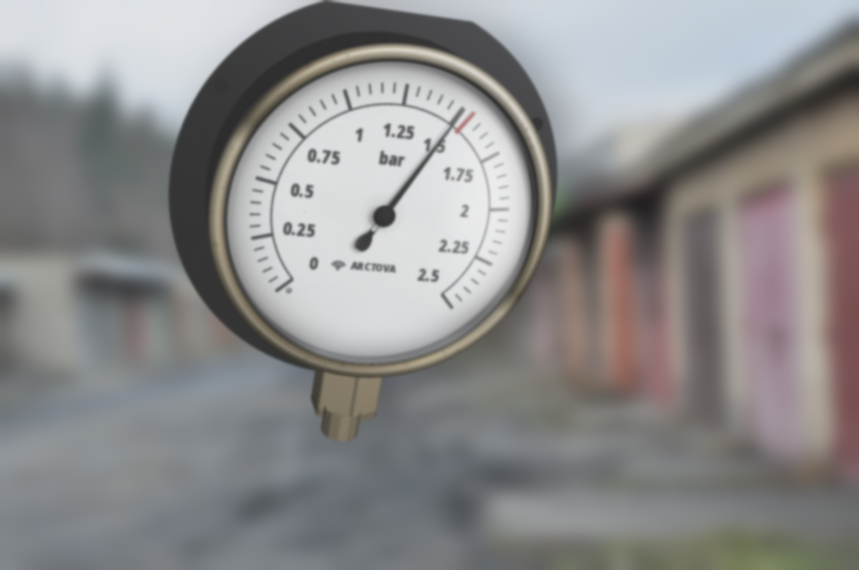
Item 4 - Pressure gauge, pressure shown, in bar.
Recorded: 1.5 bar
